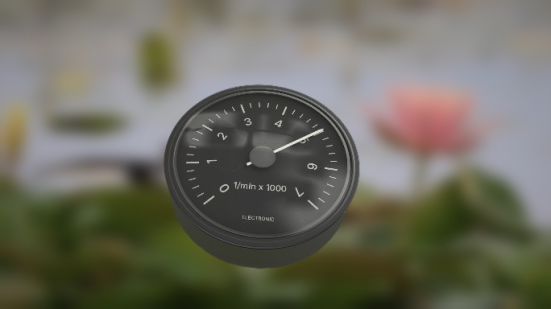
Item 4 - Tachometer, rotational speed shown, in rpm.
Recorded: 5000 rpm
